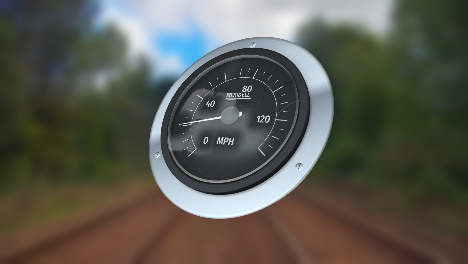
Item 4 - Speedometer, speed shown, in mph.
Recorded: 20 mph
